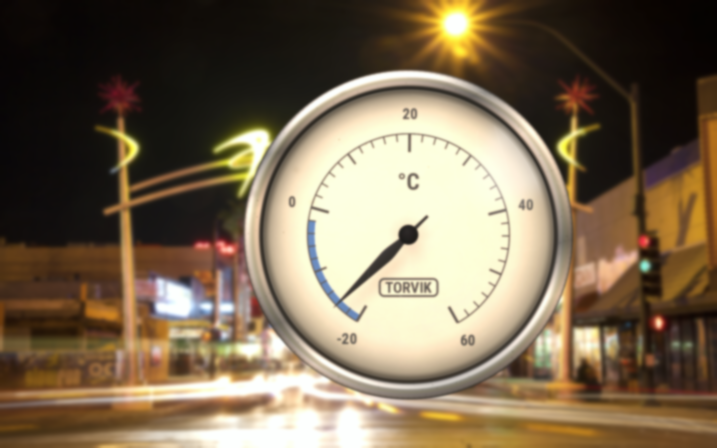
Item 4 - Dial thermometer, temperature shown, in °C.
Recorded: -16 °C
